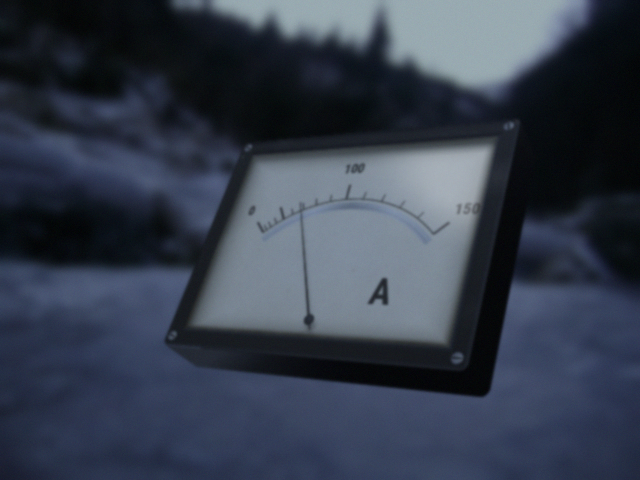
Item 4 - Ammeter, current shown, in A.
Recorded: 70 A
